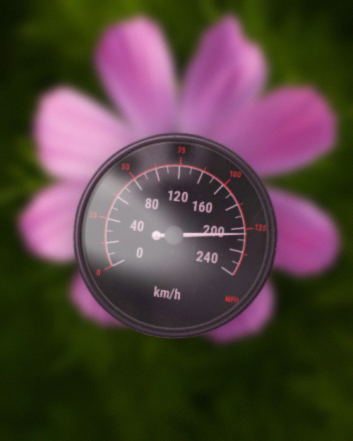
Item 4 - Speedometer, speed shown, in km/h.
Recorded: 205 km/h
